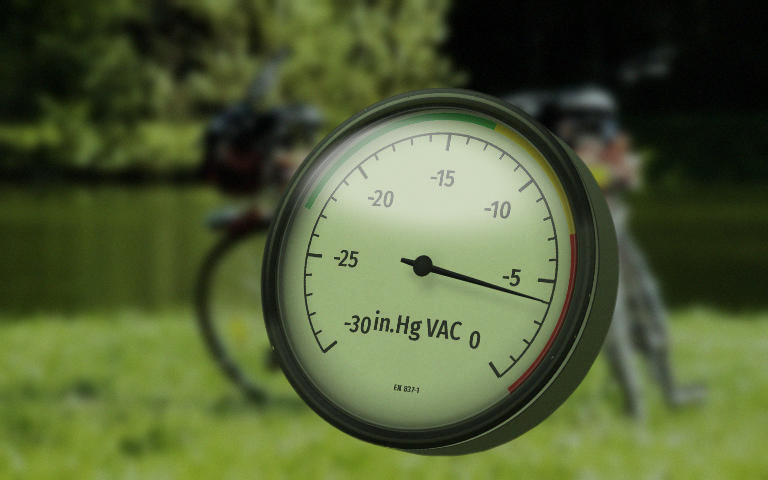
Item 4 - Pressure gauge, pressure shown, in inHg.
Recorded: -4 inHg
